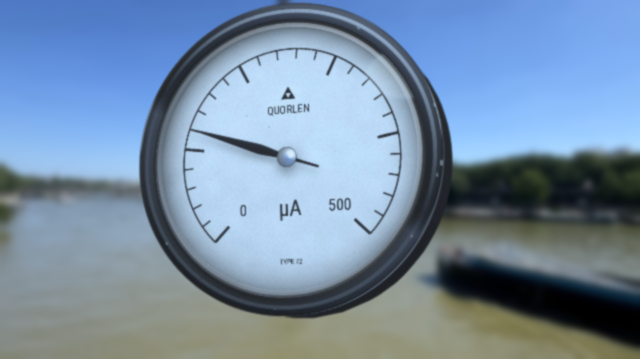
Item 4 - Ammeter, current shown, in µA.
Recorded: 120 µA
